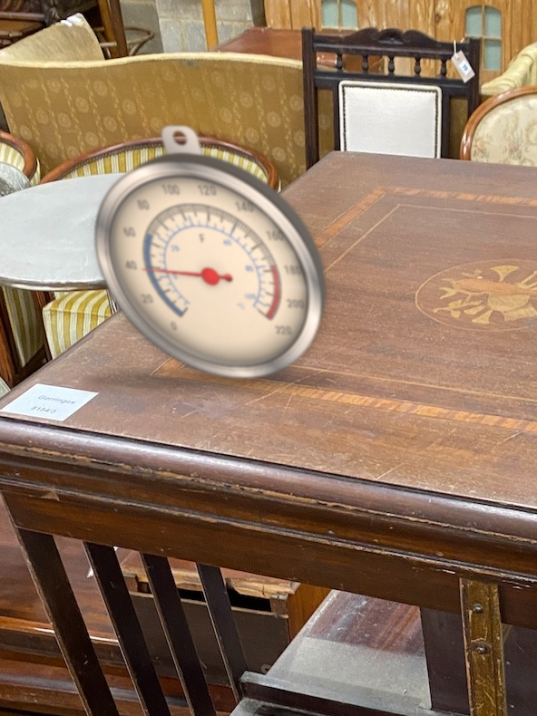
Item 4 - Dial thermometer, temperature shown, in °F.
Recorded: 40 °F
